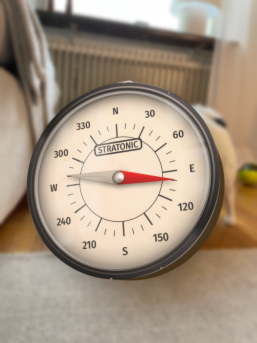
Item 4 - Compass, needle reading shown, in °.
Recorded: 100 °
